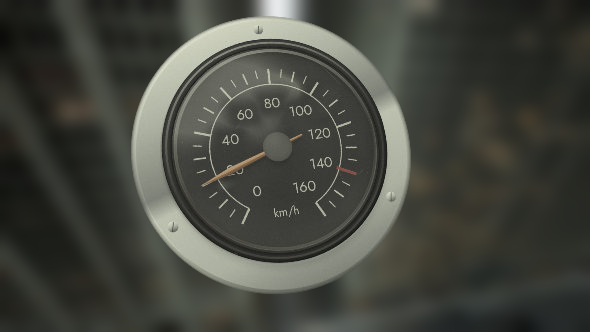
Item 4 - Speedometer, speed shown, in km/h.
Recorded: 20 km/h
